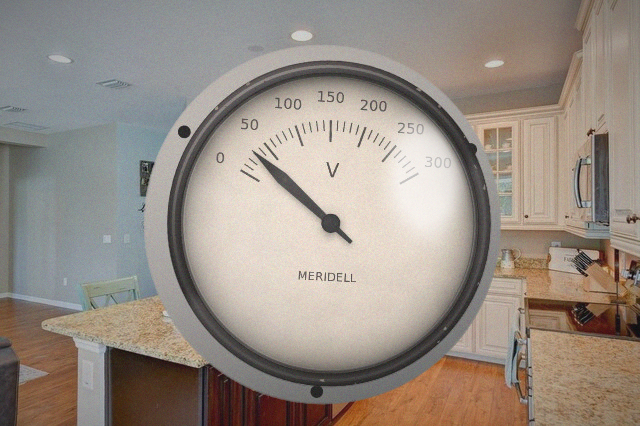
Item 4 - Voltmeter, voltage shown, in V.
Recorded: 30 V
